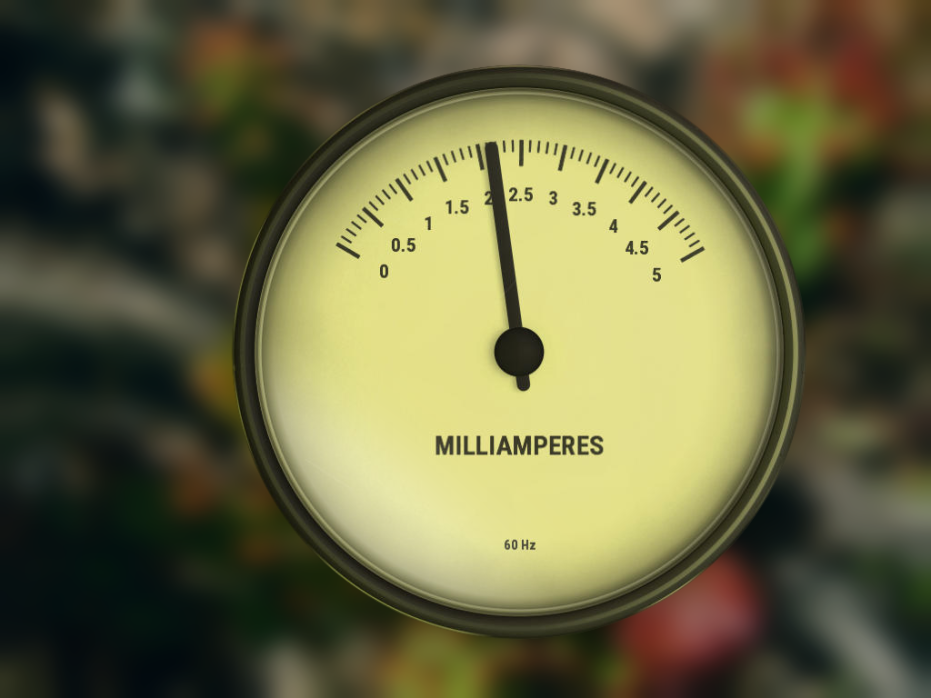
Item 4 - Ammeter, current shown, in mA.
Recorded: 2.15 mA
